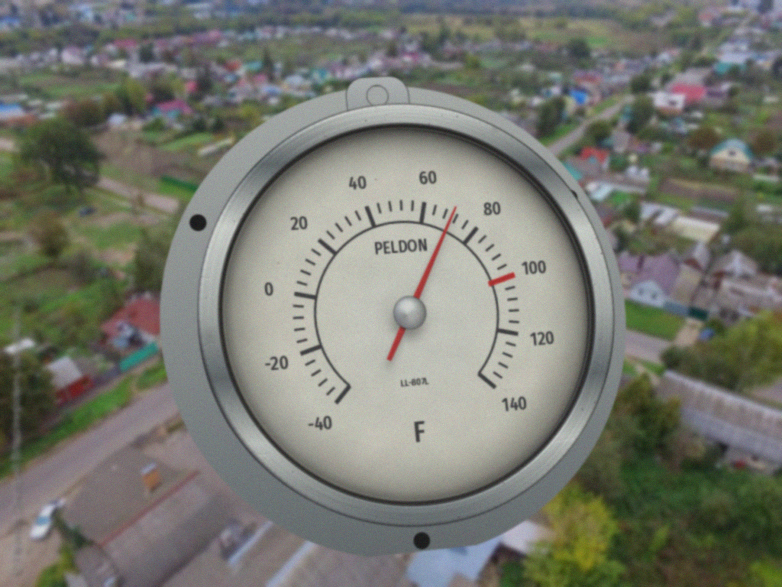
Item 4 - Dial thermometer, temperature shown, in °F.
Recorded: 70 °F
